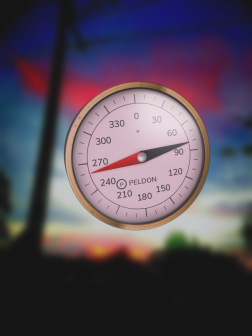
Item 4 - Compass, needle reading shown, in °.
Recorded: 260 °
